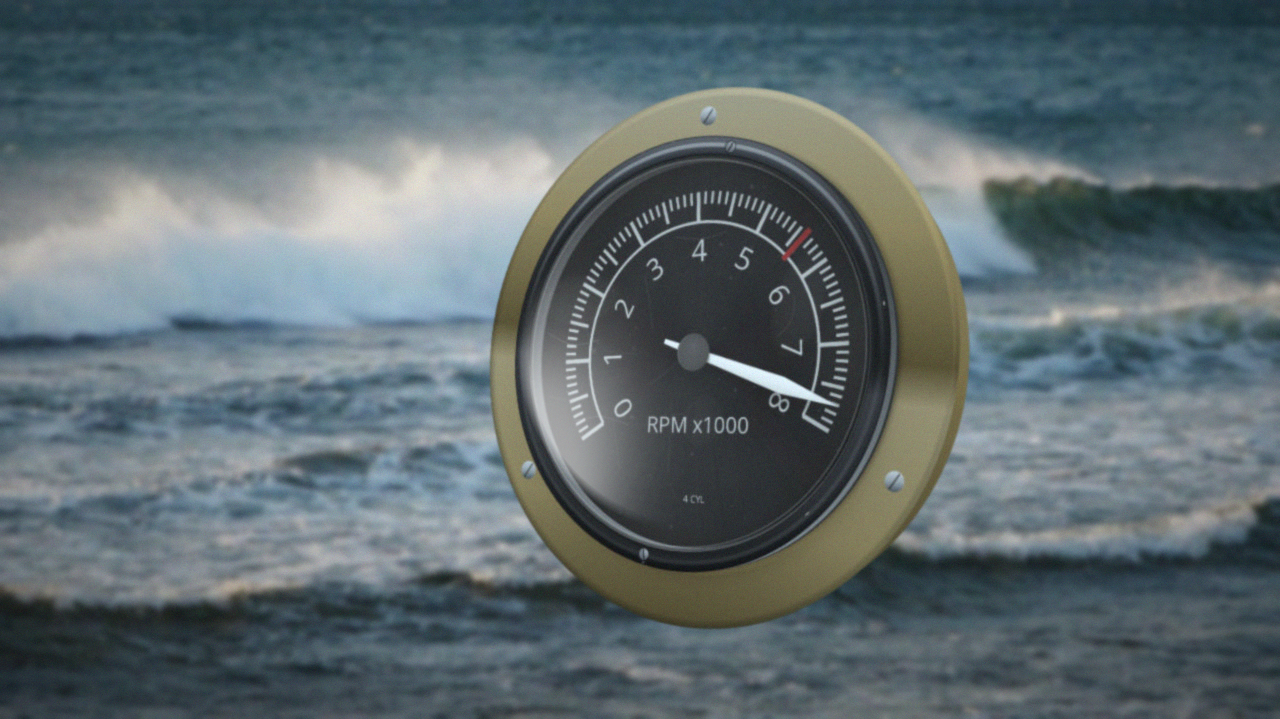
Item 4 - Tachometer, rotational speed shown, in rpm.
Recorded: 7700 rpm
